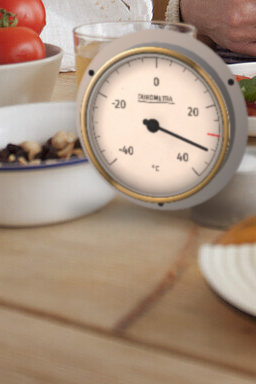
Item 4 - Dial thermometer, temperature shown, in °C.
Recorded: 32 °C
